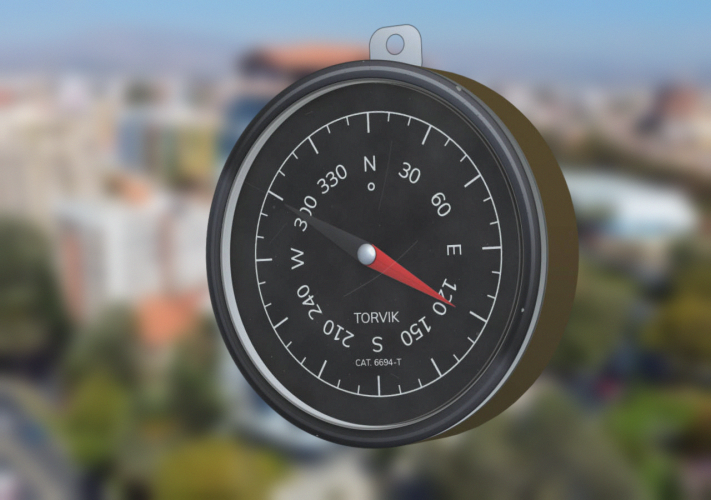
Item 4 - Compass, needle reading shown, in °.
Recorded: 120 °
